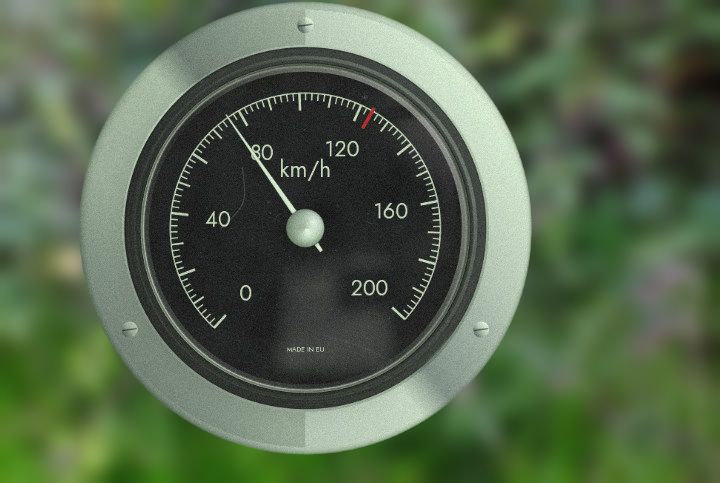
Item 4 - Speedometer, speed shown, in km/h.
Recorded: 76 km/h
